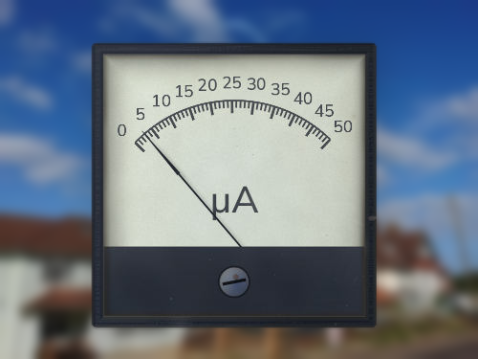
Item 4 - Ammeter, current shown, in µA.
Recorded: 3 µA
